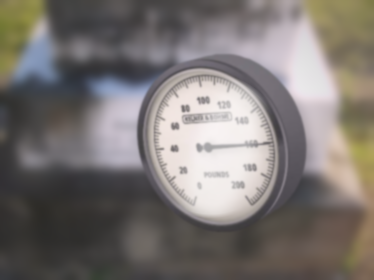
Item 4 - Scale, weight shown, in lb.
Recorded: 160 lb
